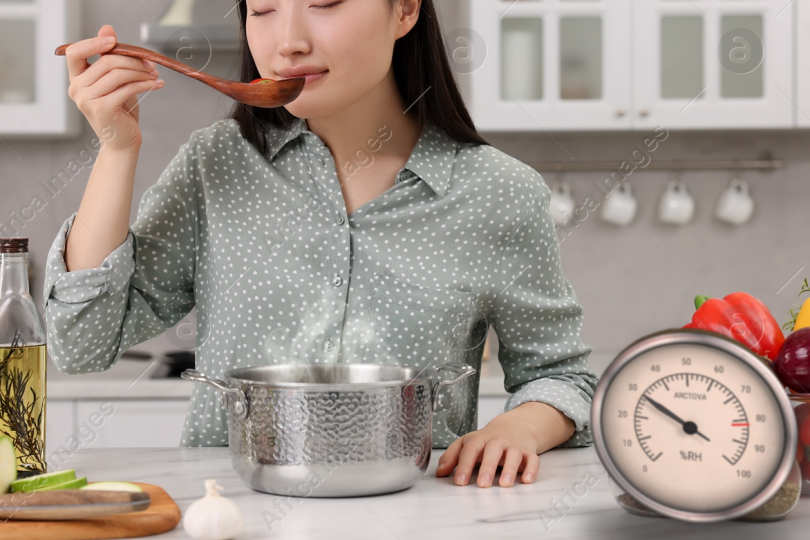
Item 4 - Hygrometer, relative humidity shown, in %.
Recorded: 30 %
